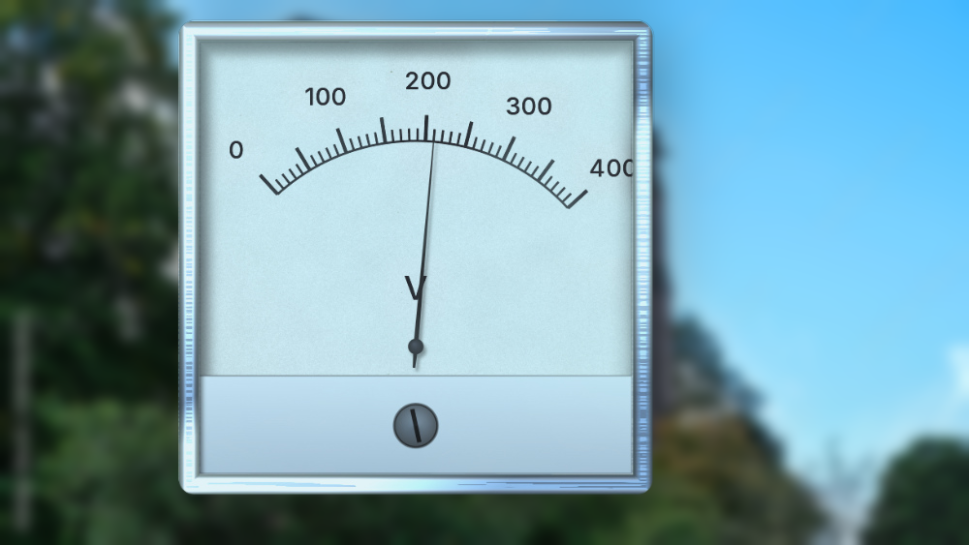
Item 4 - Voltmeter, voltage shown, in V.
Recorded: 210 V
